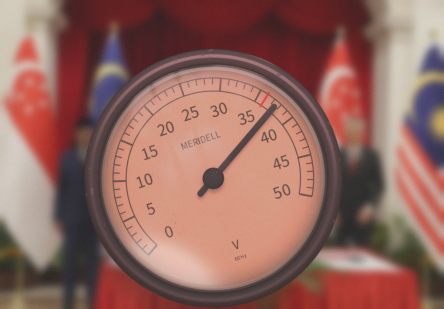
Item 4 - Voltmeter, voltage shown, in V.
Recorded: 37.5 V
